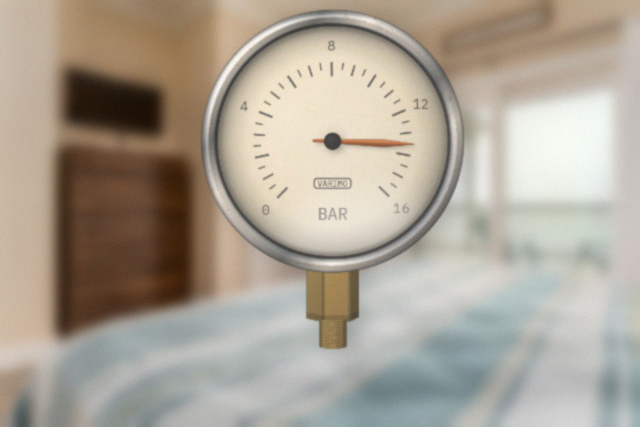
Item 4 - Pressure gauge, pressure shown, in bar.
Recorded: 13.5 bar
